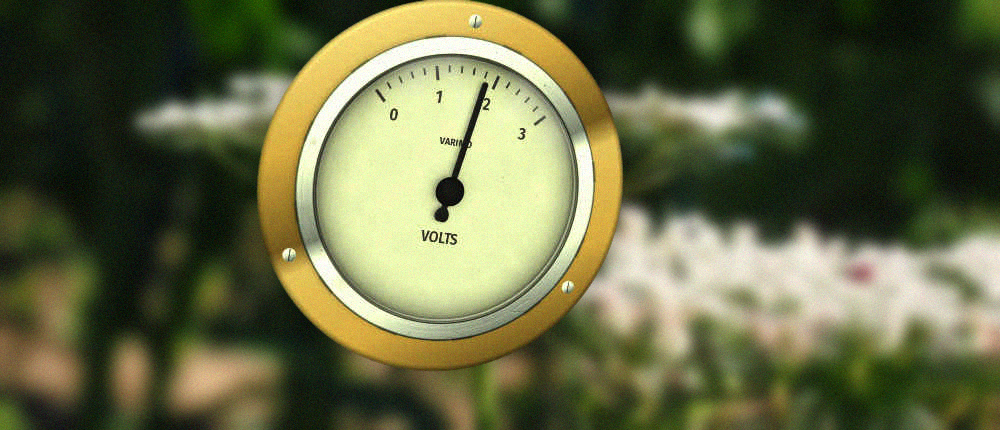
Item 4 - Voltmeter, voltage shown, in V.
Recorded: 1.8 V
